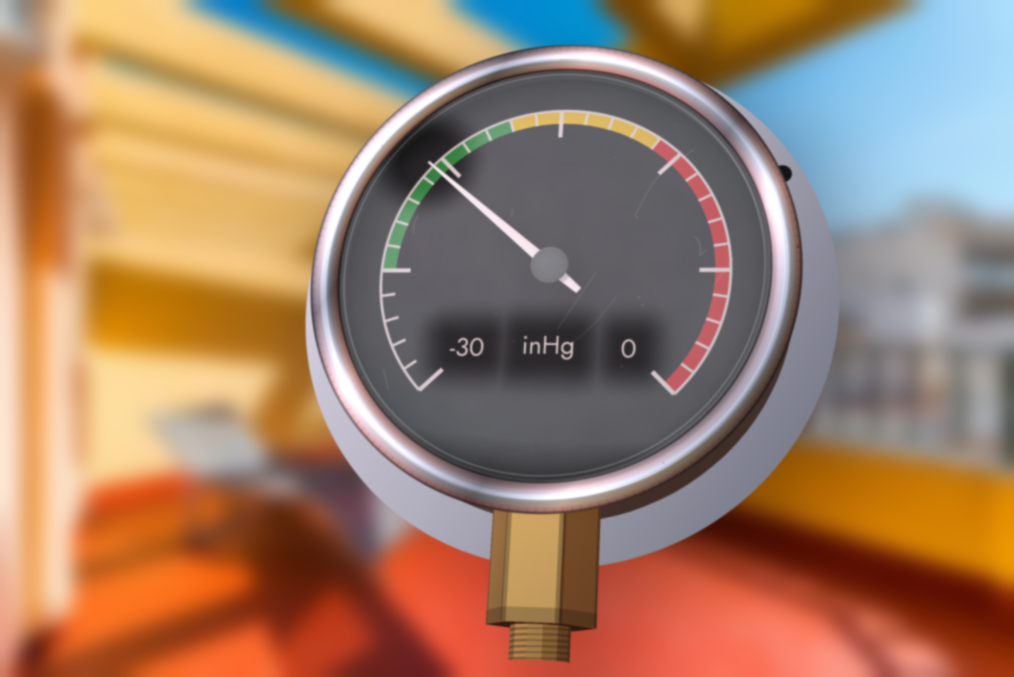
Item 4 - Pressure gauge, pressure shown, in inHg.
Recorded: -20.5 inHg
